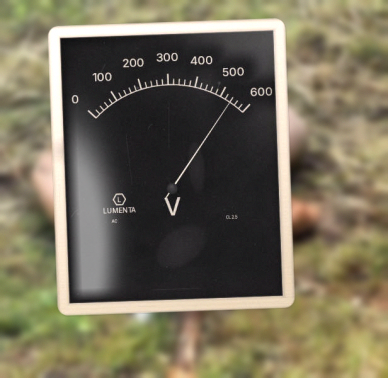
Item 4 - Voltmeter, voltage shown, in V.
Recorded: 540 V
